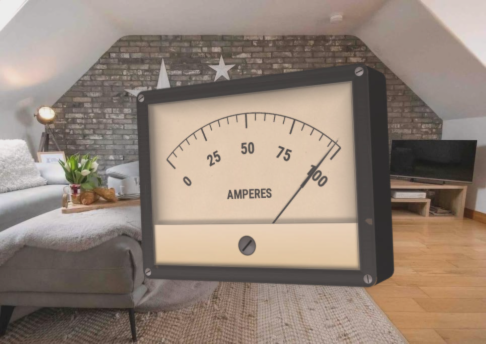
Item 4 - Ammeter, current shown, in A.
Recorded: 97.5 A
